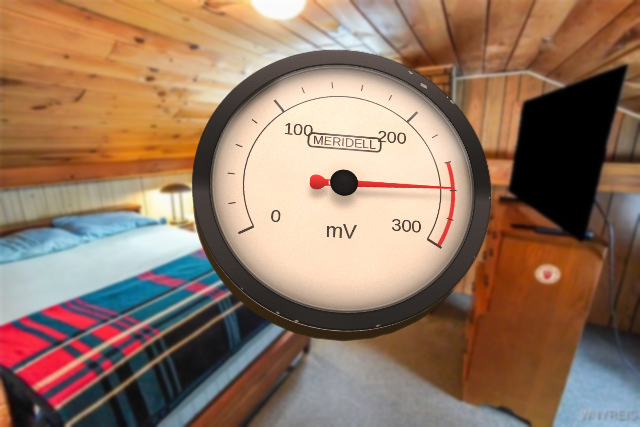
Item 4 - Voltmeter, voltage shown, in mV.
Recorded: 260 mV
